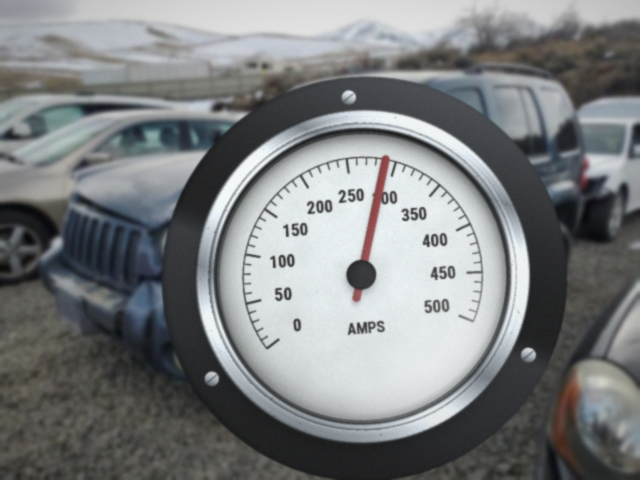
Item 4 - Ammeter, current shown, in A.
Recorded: 290 A
